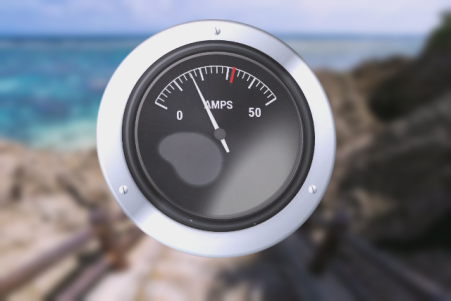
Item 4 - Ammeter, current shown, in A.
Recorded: 16 A
